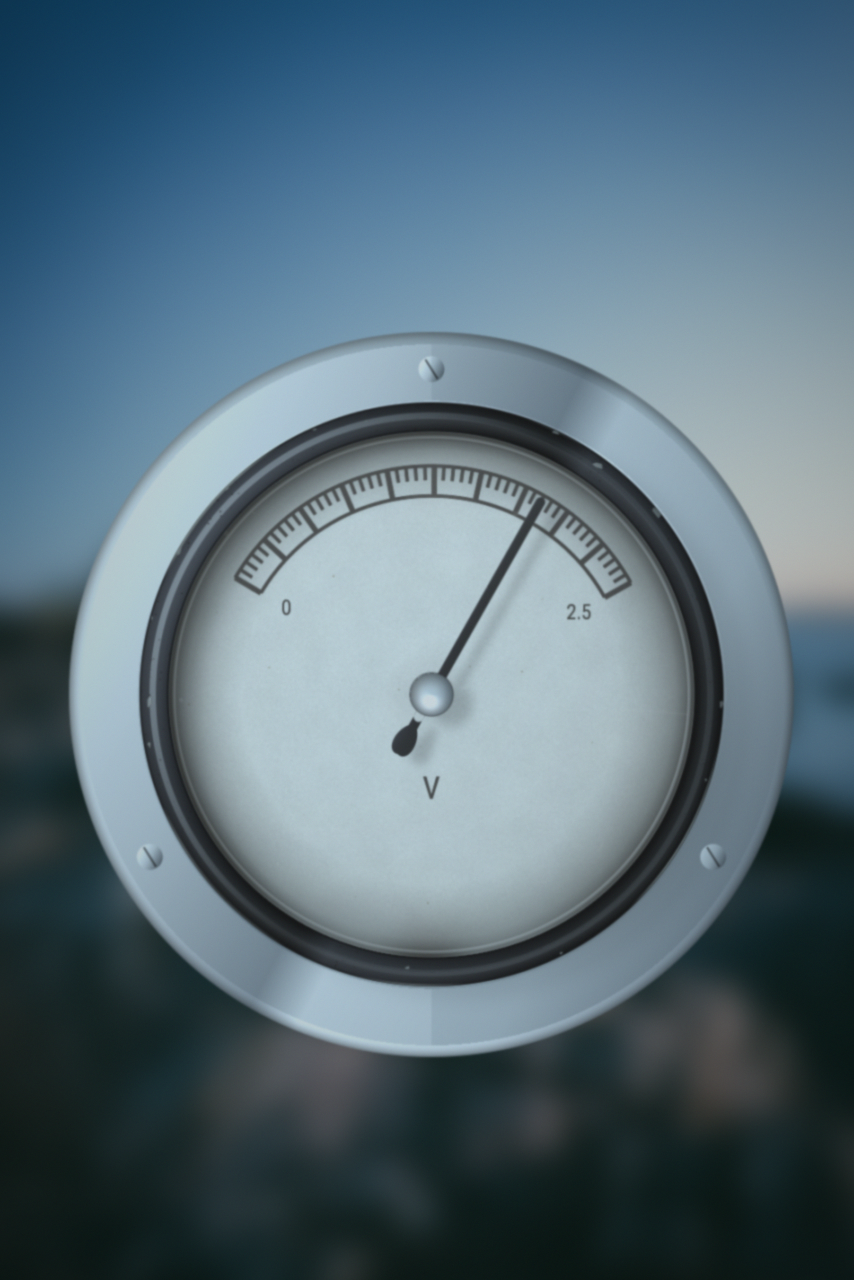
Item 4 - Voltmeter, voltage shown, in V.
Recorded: 1.85 V
